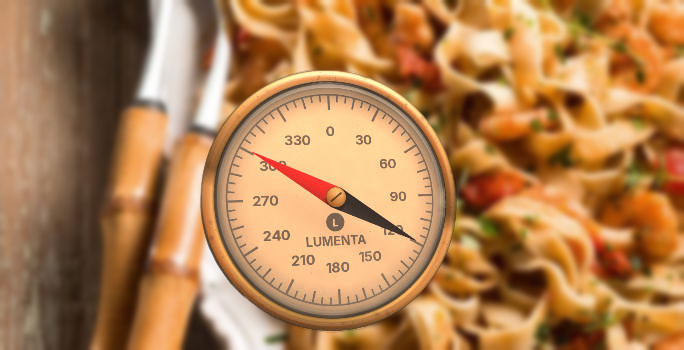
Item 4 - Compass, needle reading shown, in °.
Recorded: 300 °
